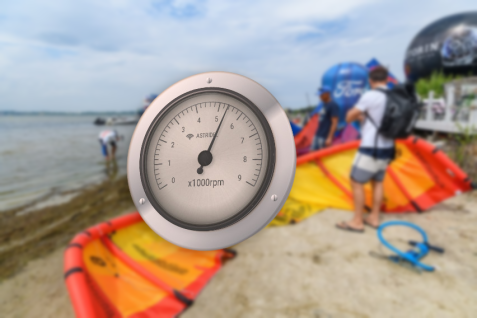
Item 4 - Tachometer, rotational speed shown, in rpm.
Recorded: 5400 rpm
